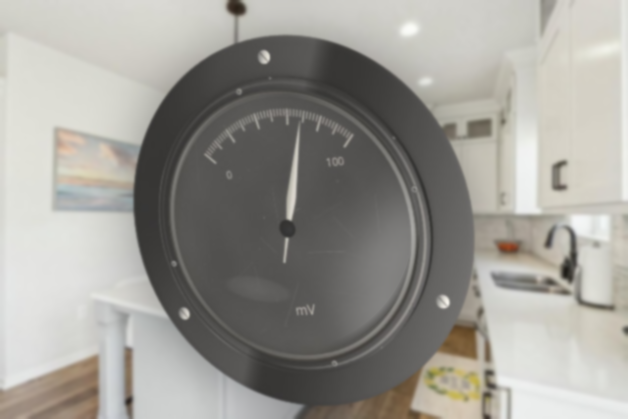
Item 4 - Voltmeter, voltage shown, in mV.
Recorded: 70 mV
